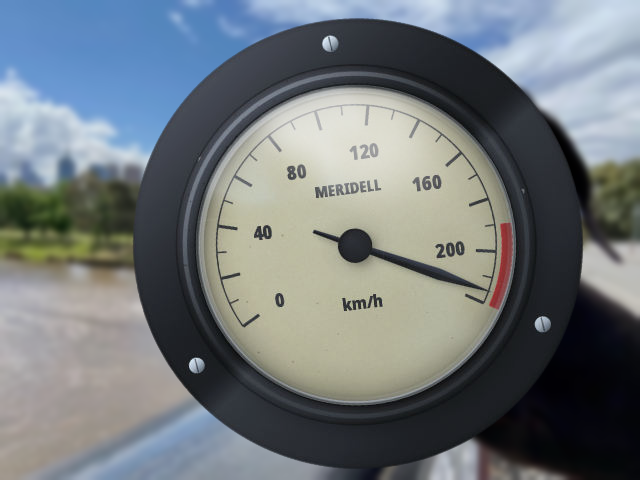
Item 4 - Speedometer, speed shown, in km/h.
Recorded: 215 km/h
